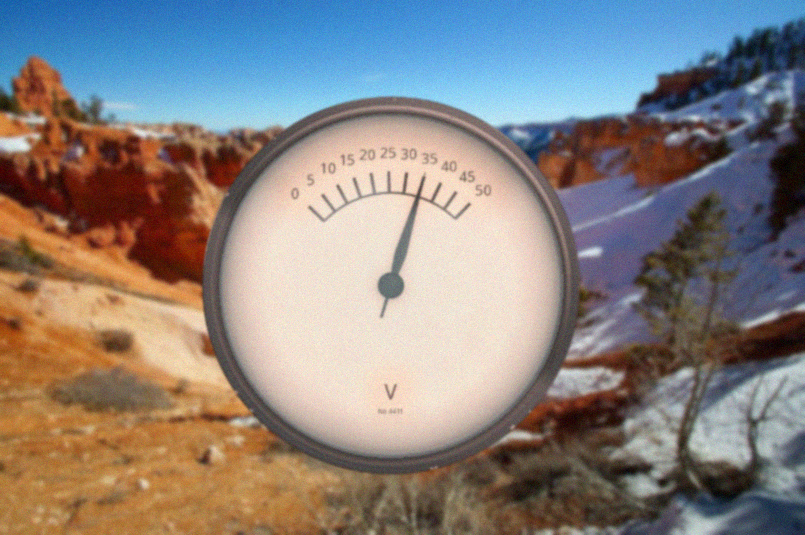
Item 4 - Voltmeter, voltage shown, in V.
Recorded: 35 V
